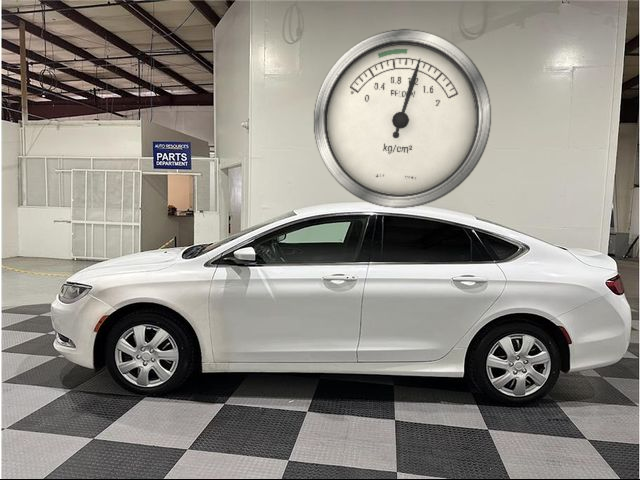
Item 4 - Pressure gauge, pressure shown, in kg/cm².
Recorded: 1.2 kg/cm²
